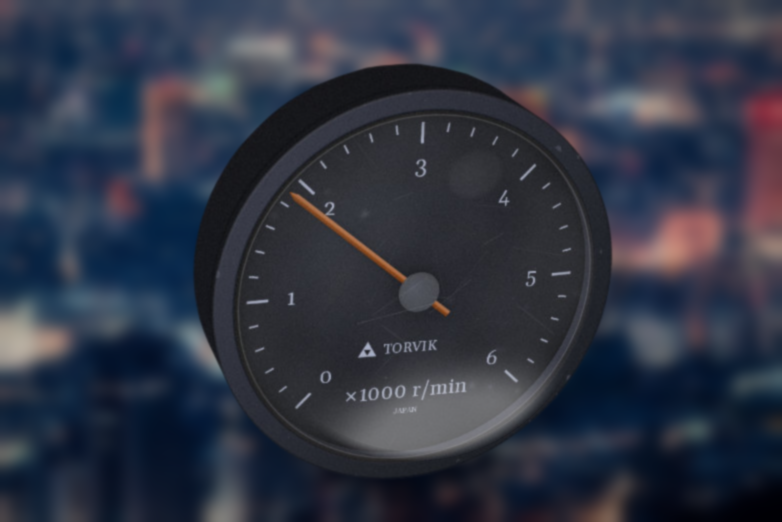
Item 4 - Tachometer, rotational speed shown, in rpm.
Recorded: 1900 rpm
